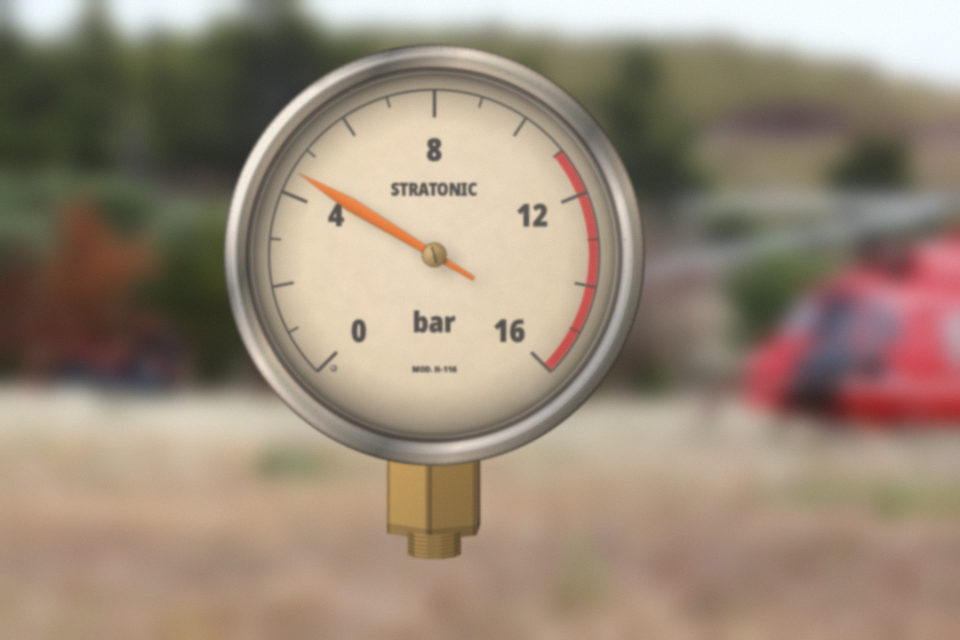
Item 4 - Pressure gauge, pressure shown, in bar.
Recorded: 4.5 bar
